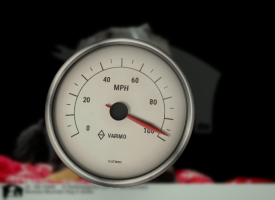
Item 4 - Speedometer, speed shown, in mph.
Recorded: 97.5 mph
